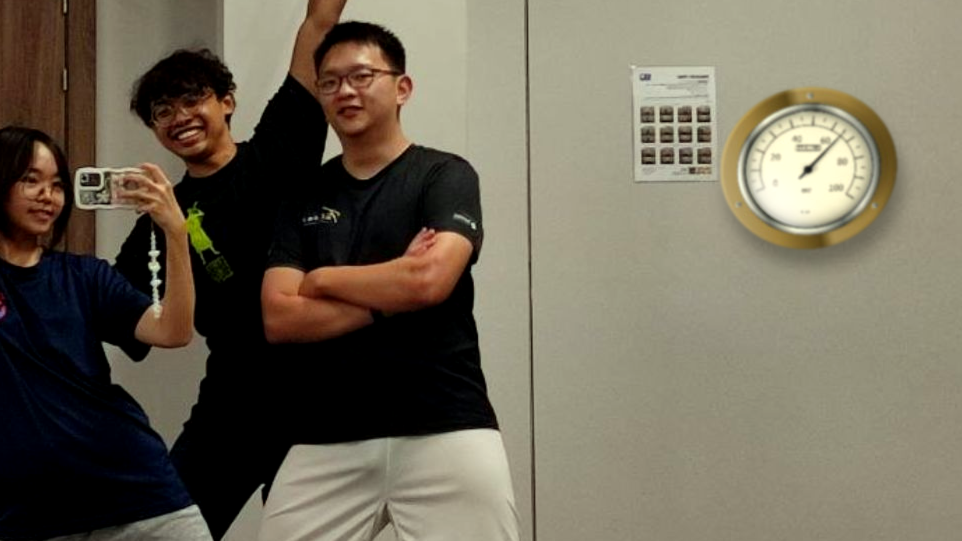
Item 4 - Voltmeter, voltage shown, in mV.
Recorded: 65 mV
